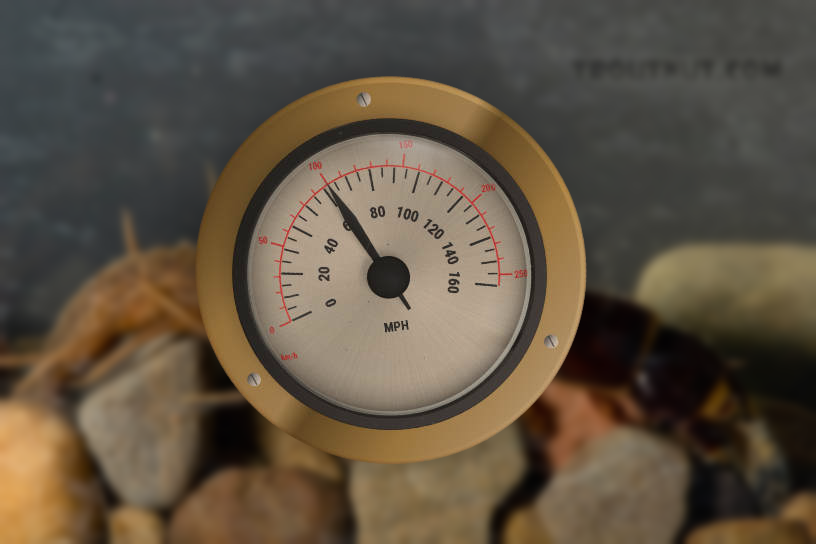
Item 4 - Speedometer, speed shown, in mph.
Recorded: 62.5 mph
